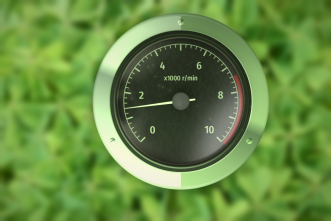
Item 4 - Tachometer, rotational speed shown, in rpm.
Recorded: 1400 rpm
